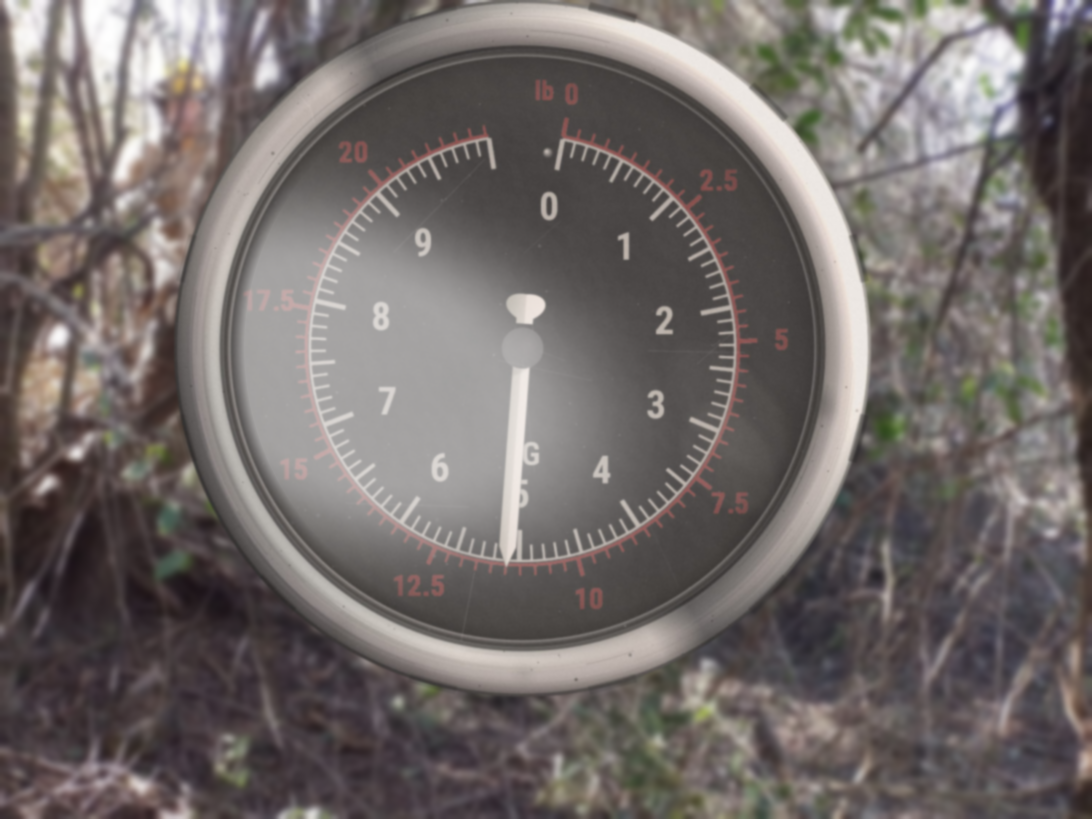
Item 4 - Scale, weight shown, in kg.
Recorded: 5.1 kg
